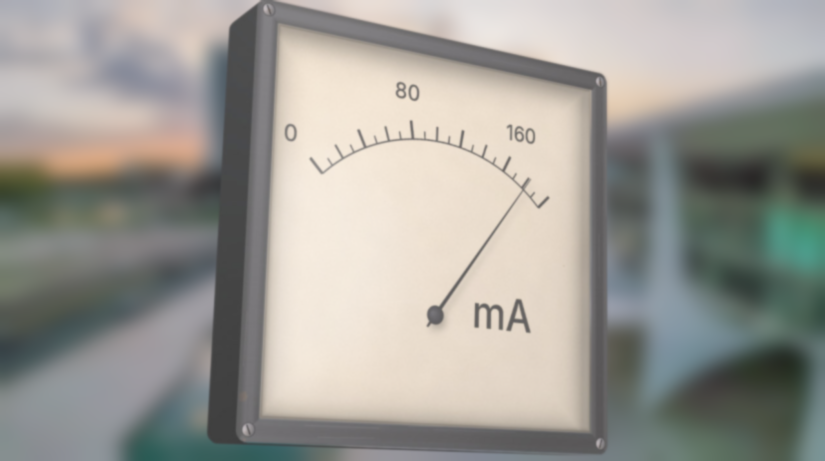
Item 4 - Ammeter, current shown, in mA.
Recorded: 180 mA
